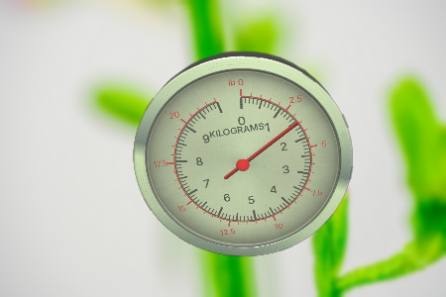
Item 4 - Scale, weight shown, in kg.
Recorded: 1.5 kg
